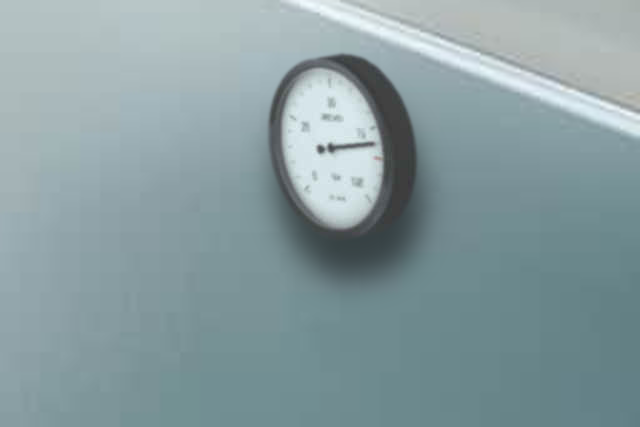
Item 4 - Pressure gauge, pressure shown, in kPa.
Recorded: 80 kPa
